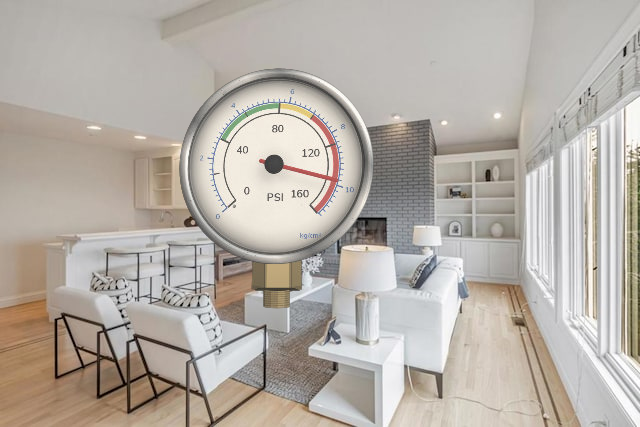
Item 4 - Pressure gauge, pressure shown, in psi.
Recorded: 140 psi
